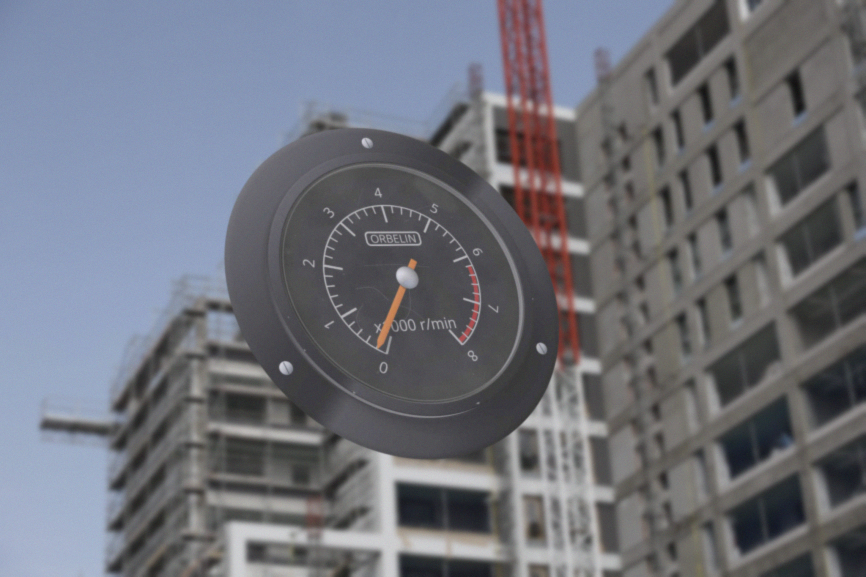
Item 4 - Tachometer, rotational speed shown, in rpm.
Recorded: 200 rpm
